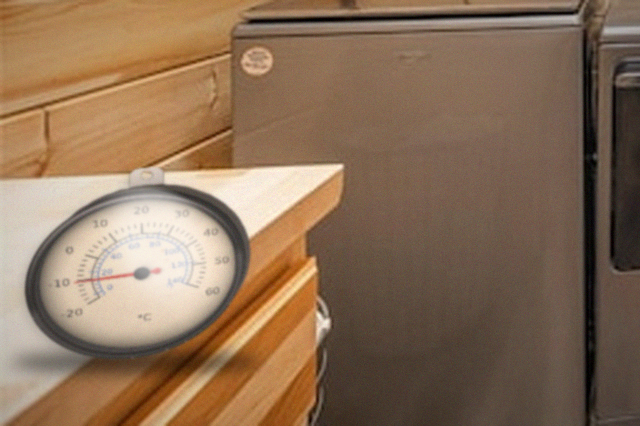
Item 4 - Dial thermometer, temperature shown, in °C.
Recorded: -10 °C
